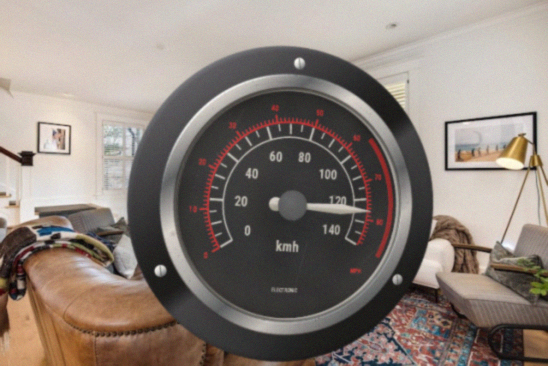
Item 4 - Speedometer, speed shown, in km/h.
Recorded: 125 km/h
